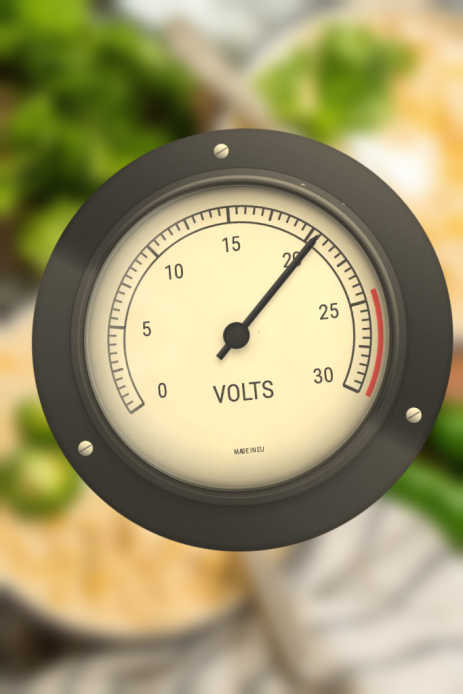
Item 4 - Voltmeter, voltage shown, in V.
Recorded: 20.5 V
